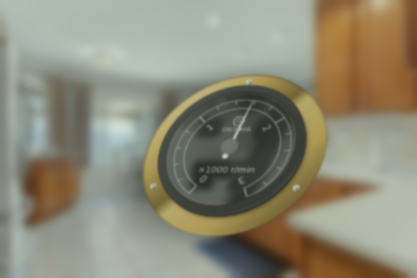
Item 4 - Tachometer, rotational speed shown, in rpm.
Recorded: 1600 rpm
